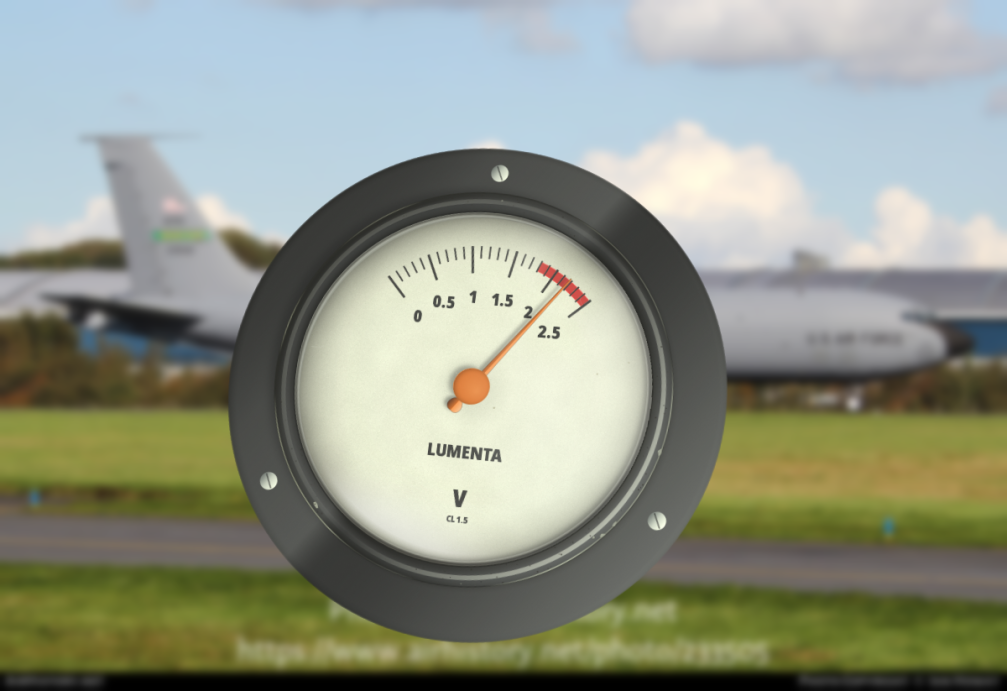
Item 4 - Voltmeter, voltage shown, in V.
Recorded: 2.2 V
